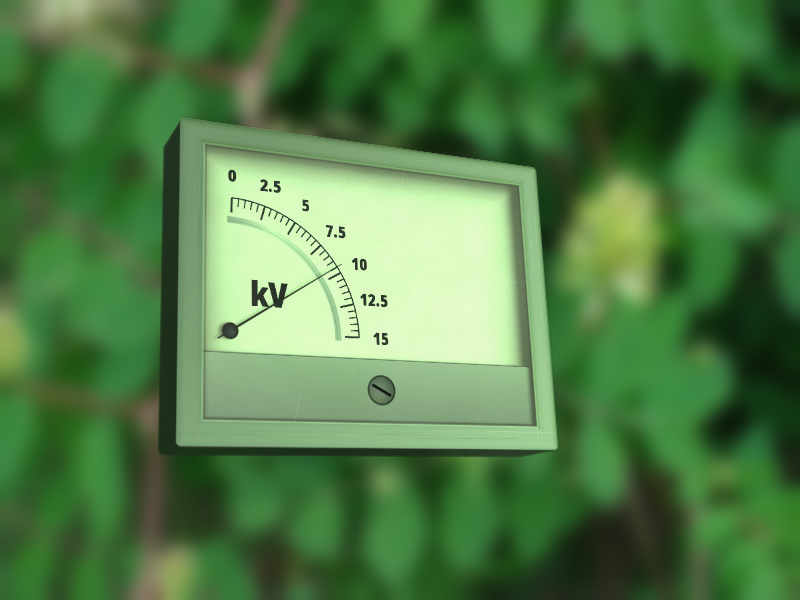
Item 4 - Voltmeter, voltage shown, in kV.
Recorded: 9.5 kV
